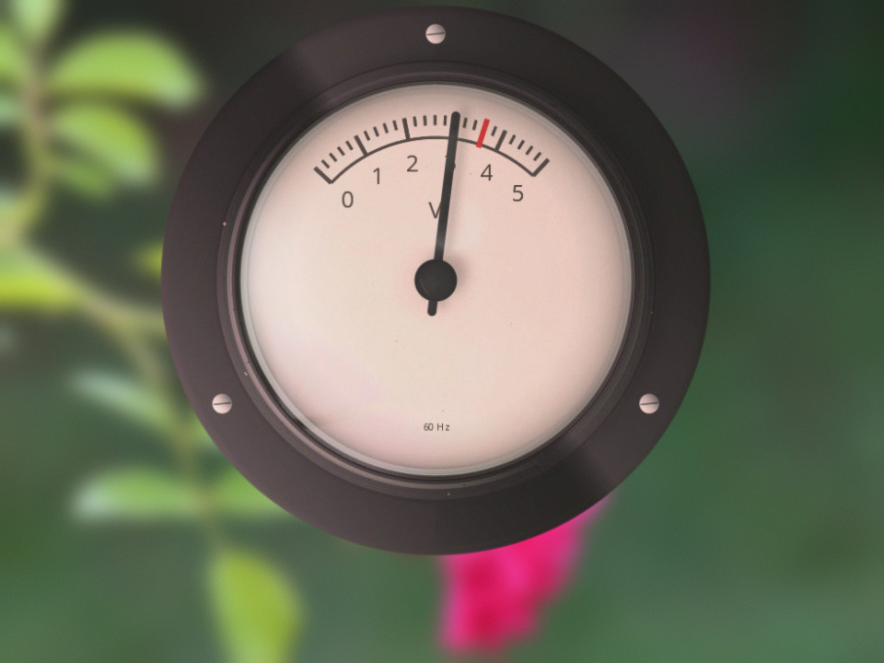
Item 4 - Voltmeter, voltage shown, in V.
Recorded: 3 V
